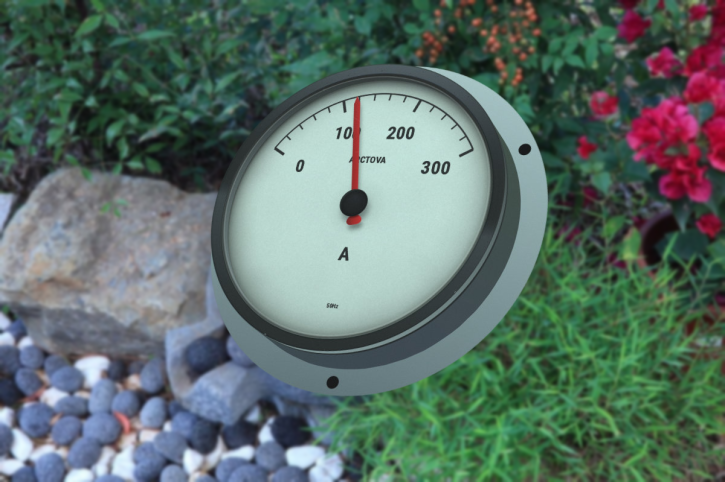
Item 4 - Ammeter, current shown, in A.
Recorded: 120 A
